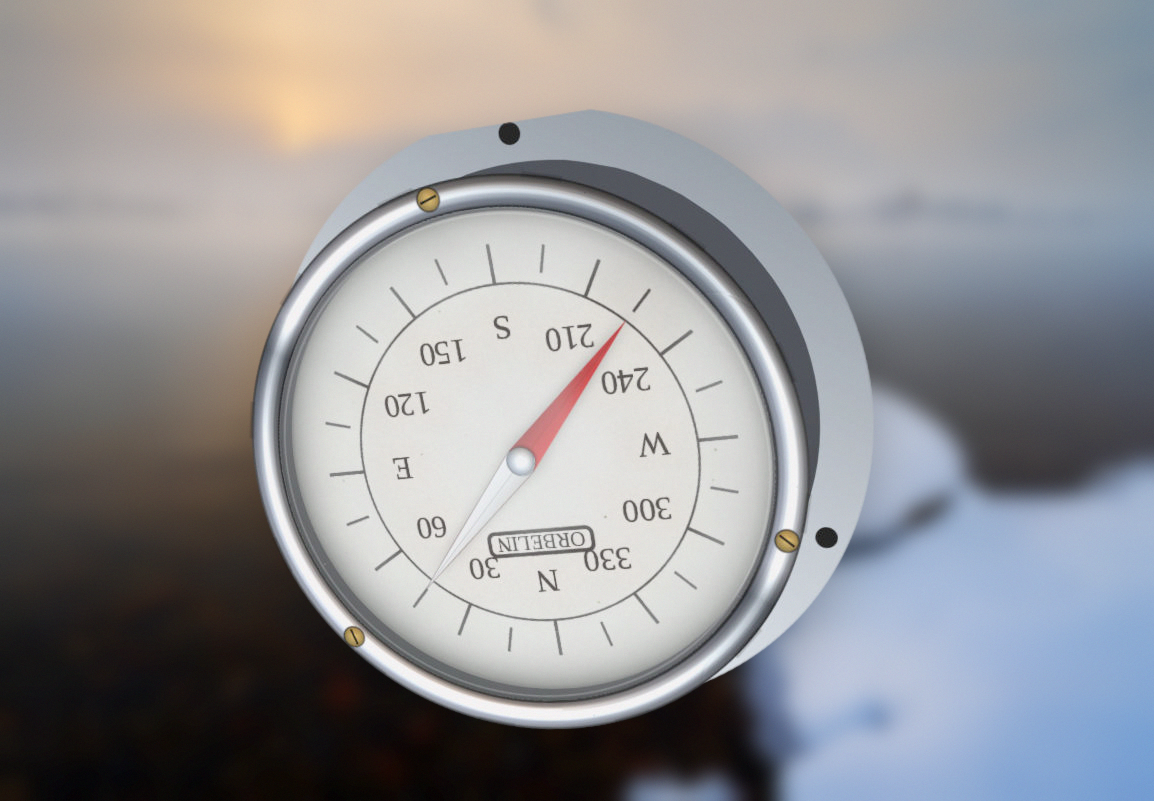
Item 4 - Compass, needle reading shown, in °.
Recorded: 225 °
